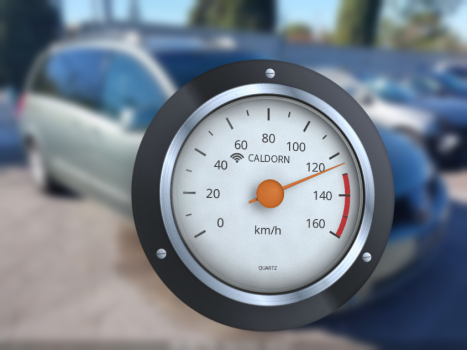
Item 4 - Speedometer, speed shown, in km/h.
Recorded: 125 km/h
